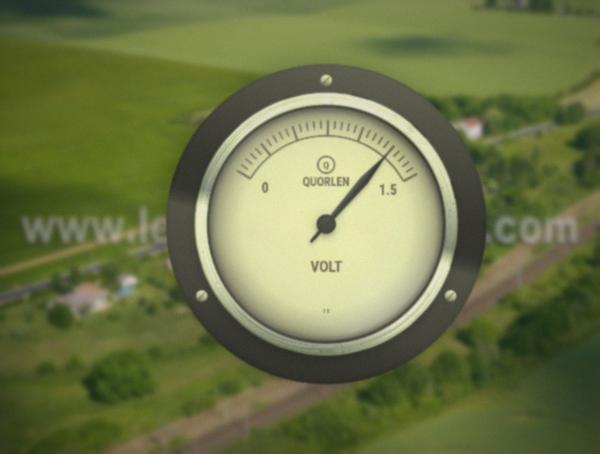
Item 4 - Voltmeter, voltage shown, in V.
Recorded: 1.25 V
